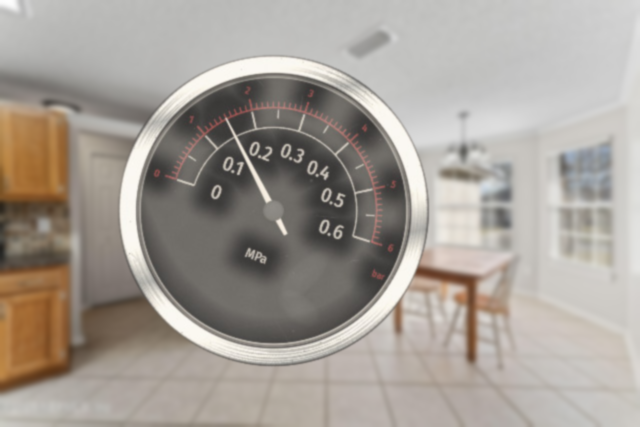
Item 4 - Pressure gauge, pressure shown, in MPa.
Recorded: 0.15 MPa
